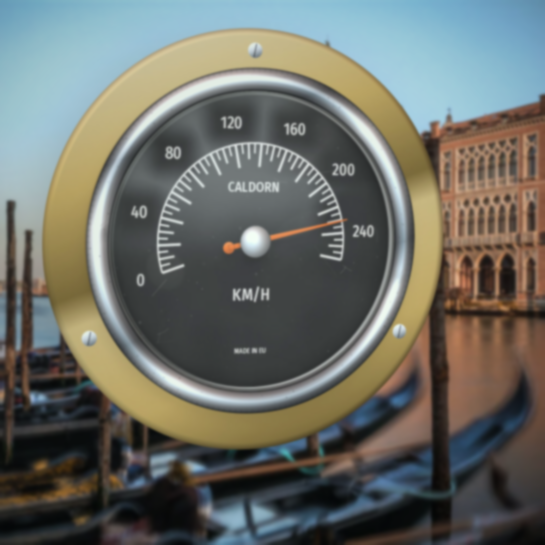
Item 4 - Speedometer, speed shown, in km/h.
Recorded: 230 km/h
